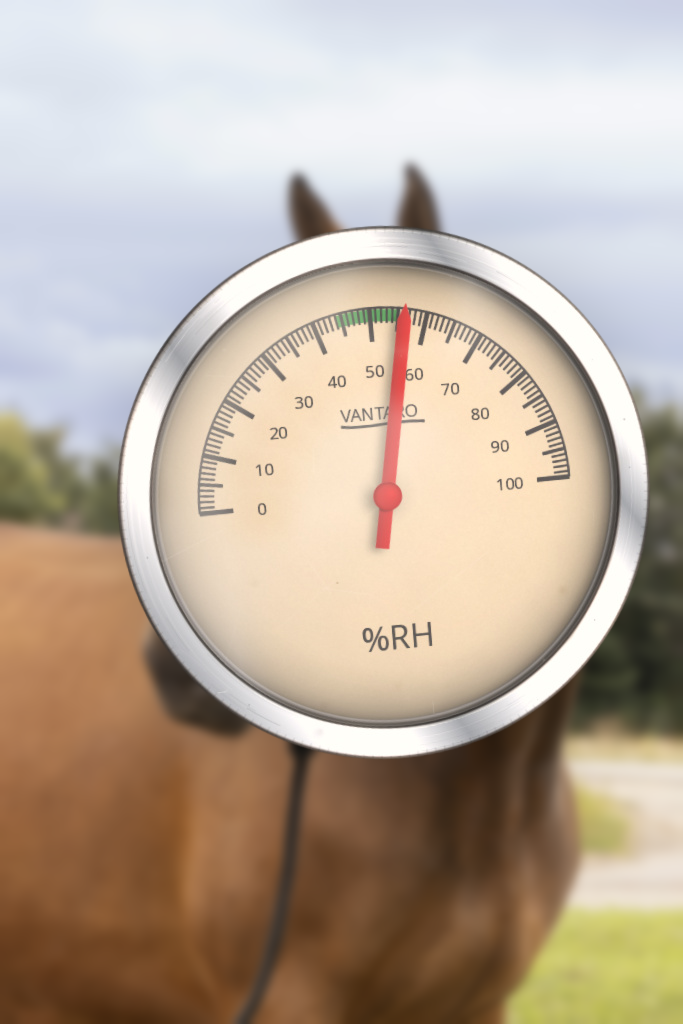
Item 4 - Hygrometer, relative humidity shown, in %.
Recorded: 56 %
